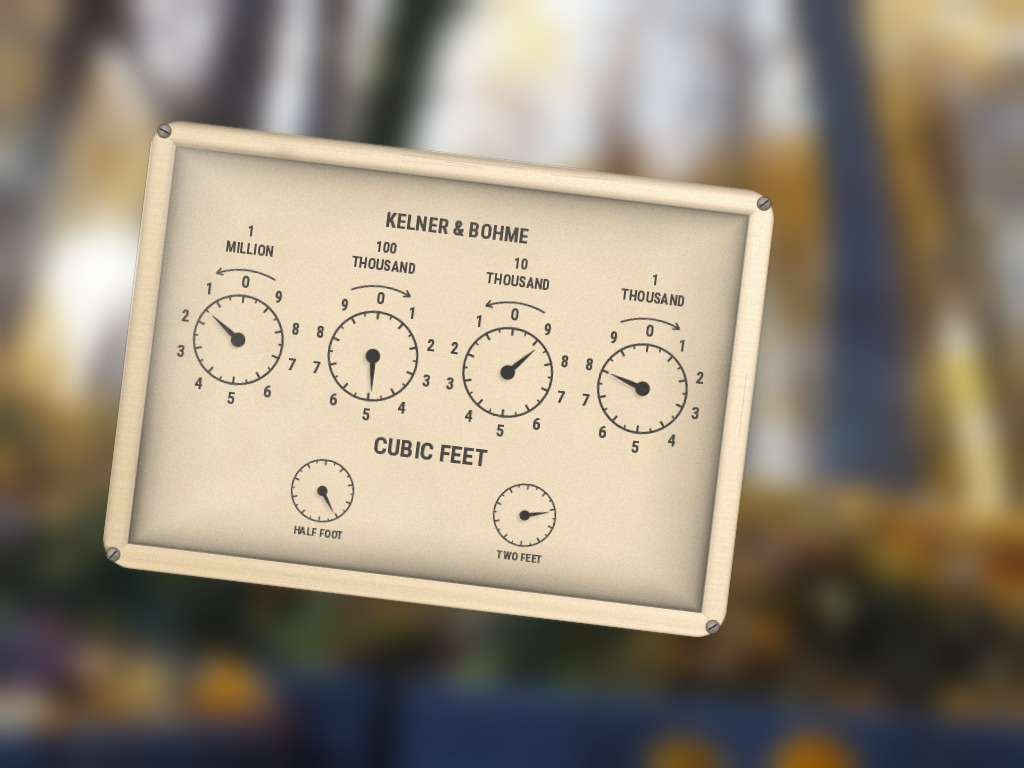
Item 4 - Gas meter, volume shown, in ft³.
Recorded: 148800 ft³
